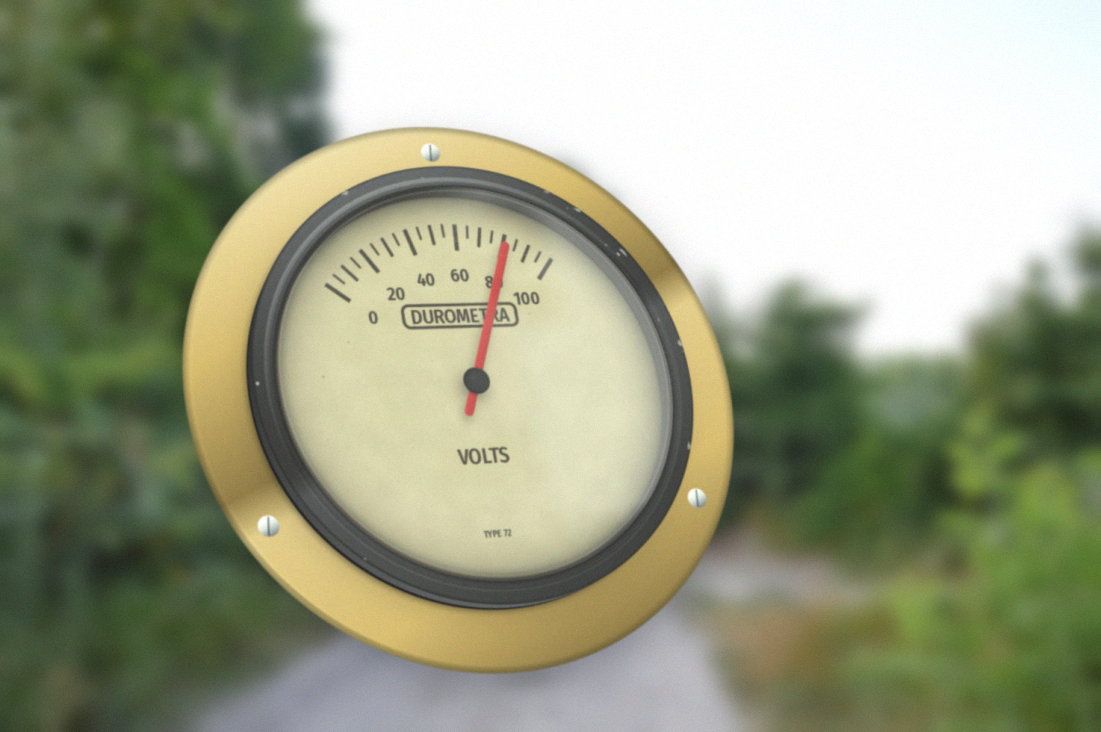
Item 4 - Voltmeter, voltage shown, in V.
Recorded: 80 V
